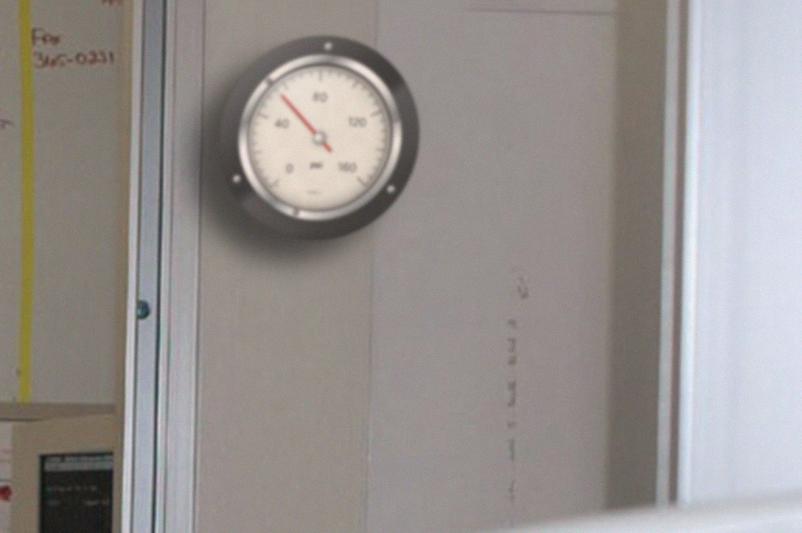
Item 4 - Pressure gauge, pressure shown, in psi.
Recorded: 55 psi
